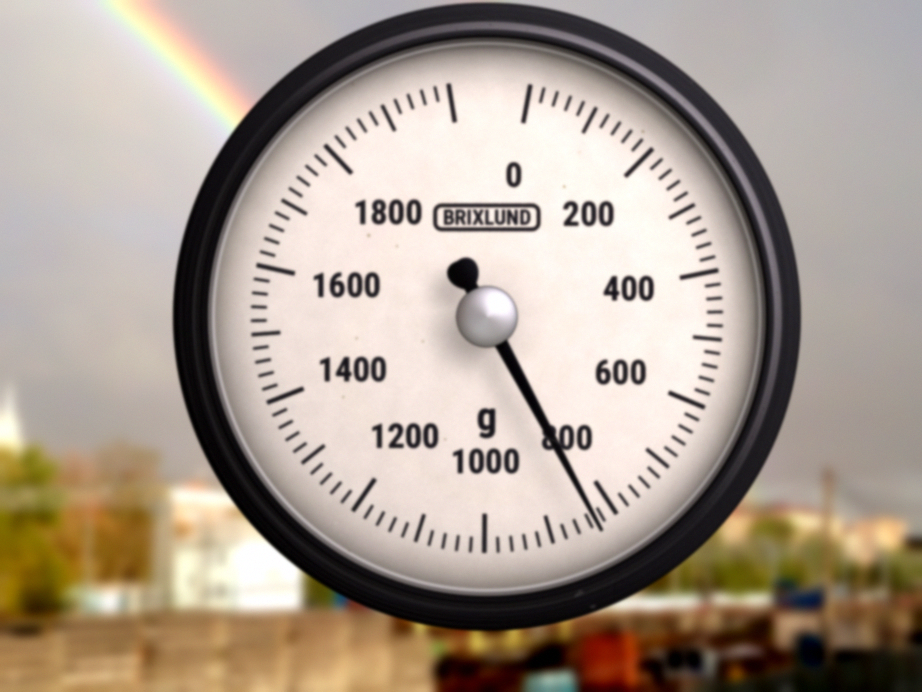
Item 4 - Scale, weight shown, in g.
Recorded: 830 g
